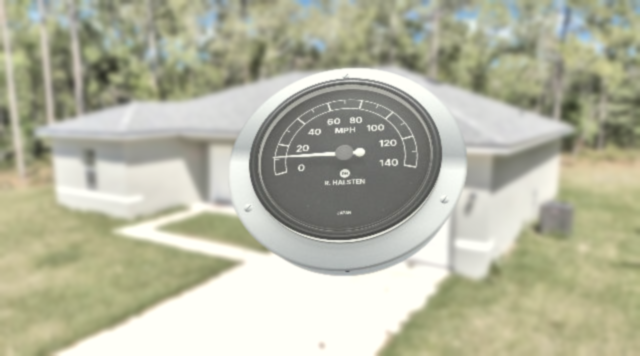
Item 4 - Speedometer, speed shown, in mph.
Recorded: 10 mph
